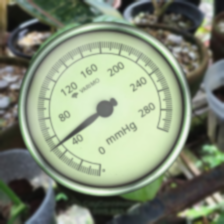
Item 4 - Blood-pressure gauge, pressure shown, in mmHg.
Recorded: 50 mmHg
